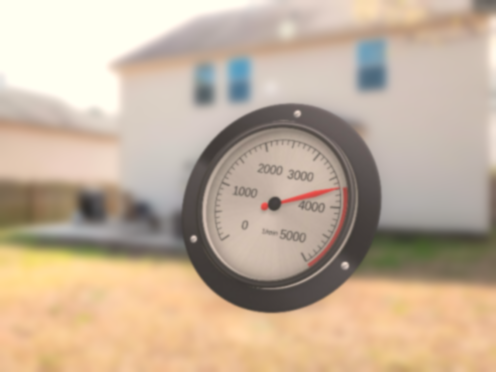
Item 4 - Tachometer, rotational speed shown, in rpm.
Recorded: 3700 rpm
